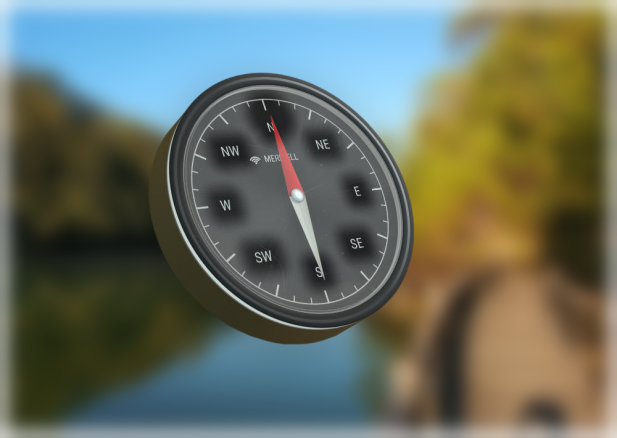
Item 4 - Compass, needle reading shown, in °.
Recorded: 0 °
